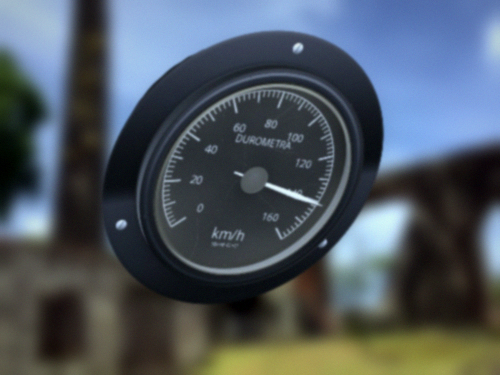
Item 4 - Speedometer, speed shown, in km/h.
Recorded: 140 km/h
